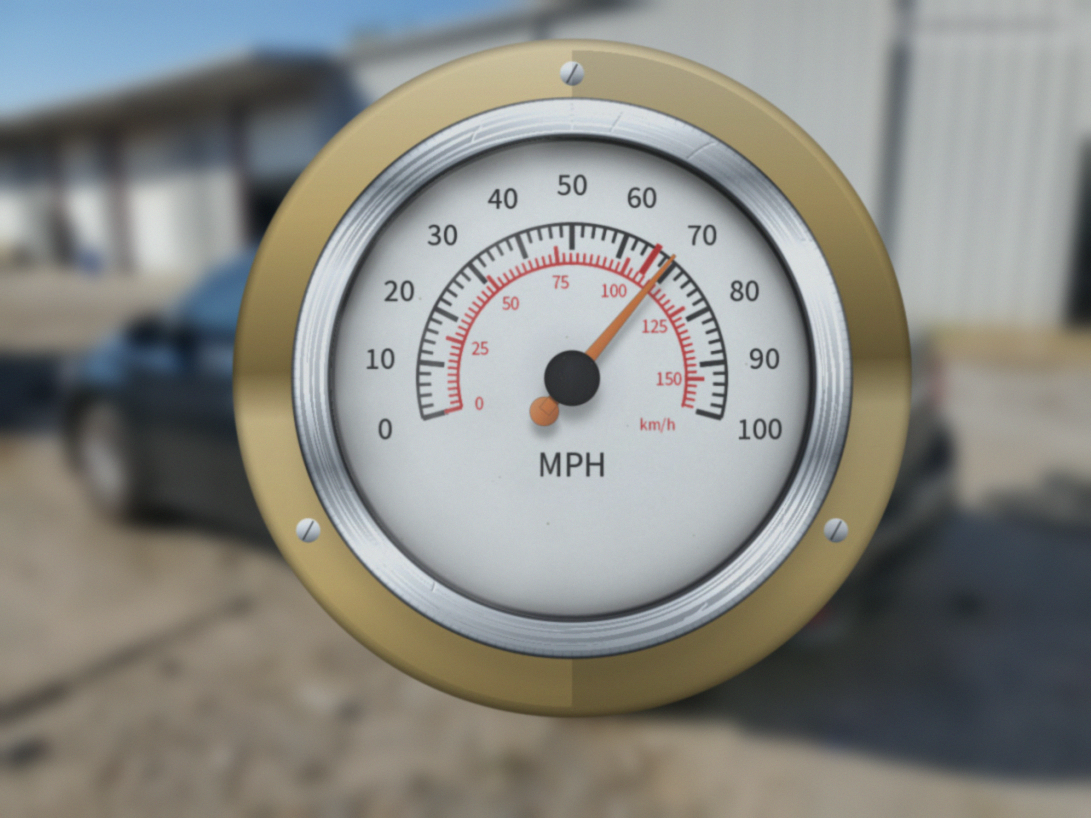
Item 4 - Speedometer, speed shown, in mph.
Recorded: 69 mph
